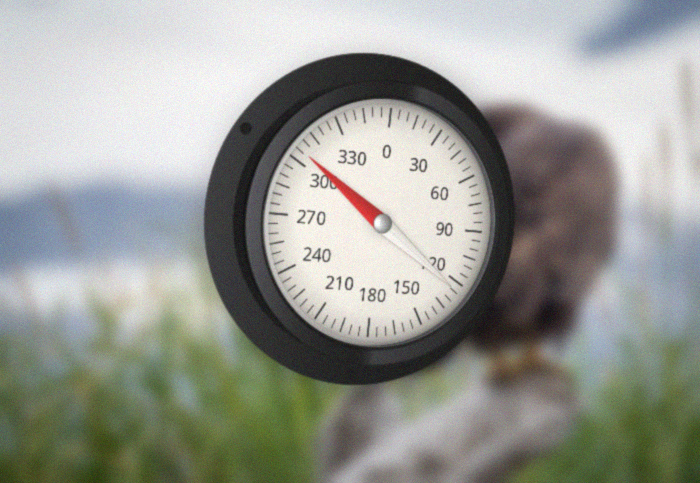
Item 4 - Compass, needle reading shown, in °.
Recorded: 305 °
